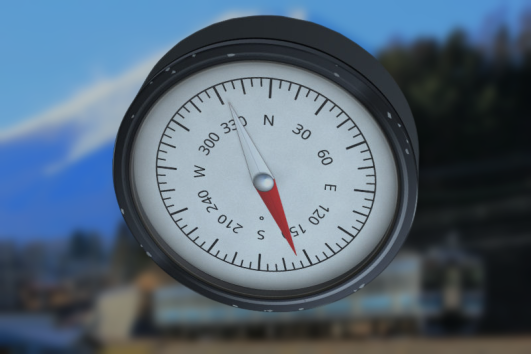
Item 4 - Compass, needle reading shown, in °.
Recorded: 155 °
